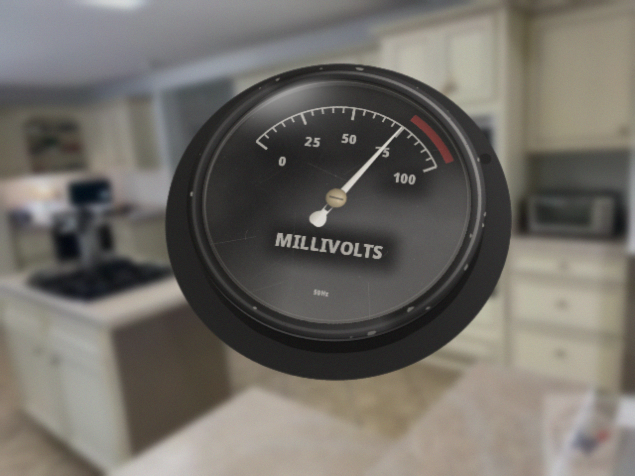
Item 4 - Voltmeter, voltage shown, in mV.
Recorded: 75 mV
